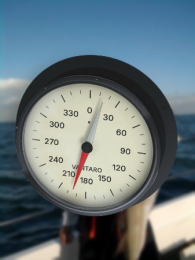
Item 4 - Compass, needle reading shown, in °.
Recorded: 195 °
